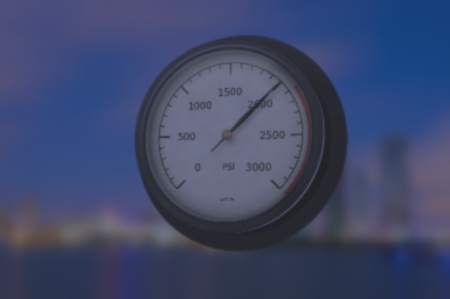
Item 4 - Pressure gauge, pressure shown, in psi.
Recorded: 2000 psi
